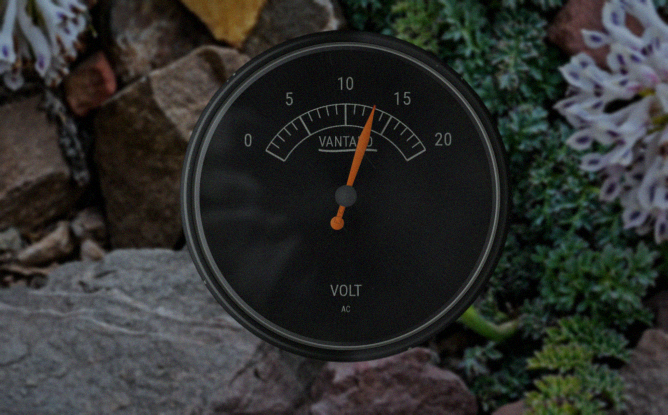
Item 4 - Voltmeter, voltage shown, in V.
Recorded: 13 V
